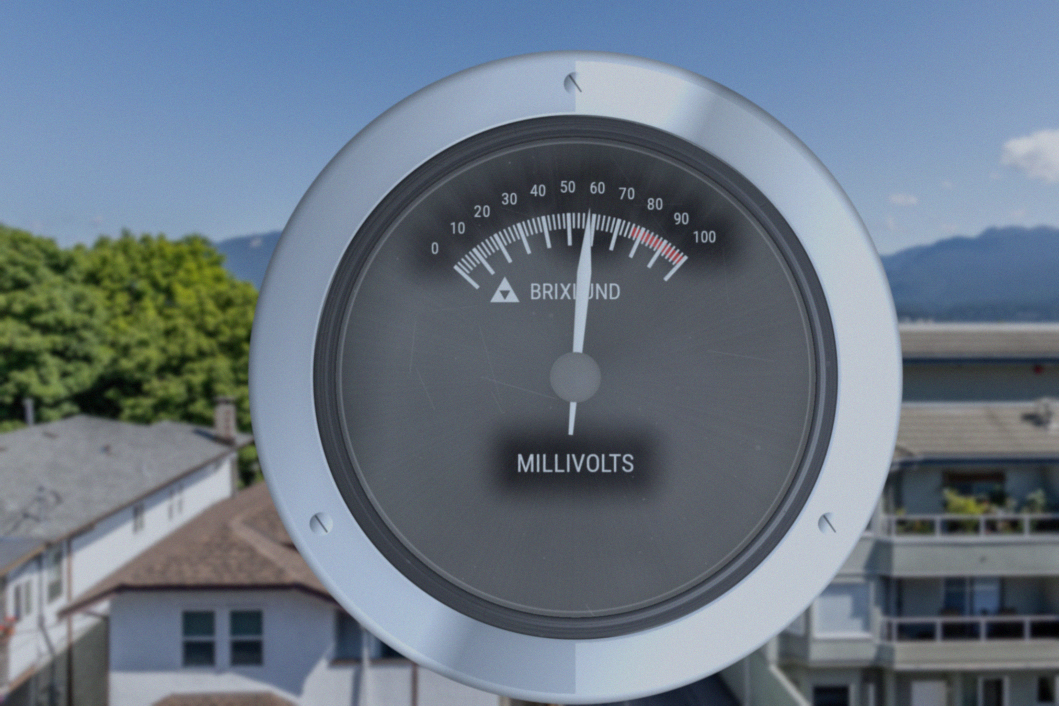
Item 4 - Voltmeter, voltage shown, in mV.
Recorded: 58 mV
